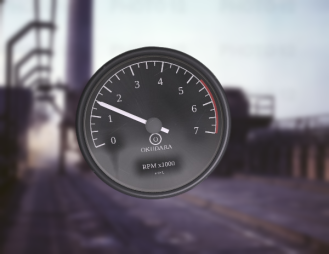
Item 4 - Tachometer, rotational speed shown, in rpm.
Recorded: 1500 rpm
